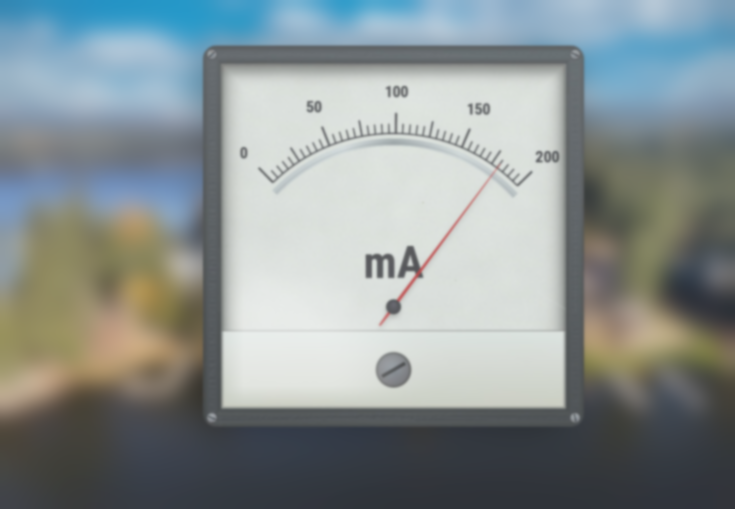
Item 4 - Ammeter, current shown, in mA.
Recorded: 180 mA
